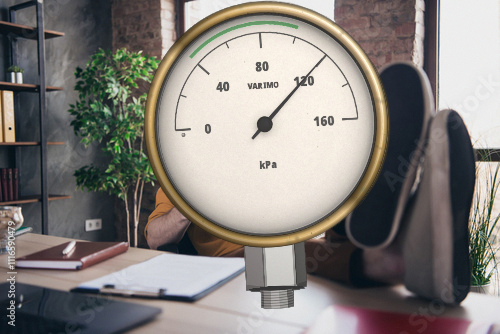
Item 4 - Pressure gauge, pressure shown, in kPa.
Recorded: 120 kPa
